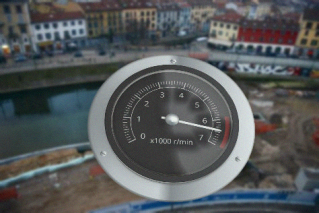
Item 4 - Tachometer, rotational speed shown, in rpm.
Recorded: 6500 rpm
